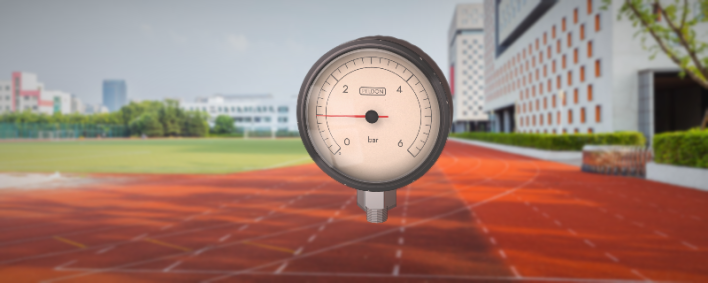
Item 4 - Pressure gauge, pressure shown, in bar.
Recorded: 1 bar
